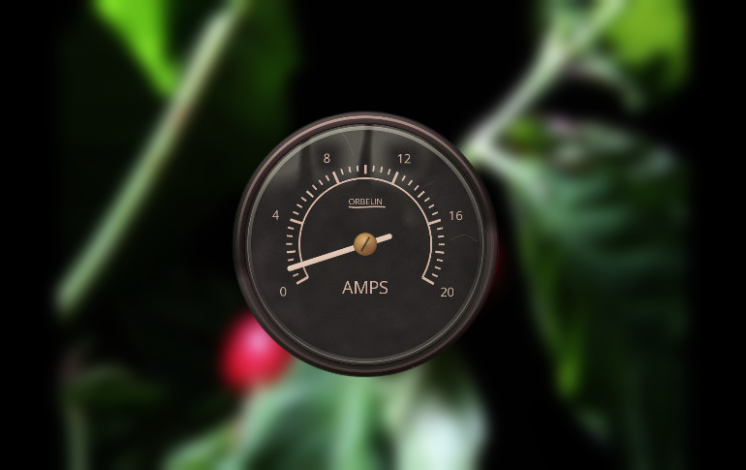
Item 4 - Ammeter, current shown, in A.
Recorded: 1 A
